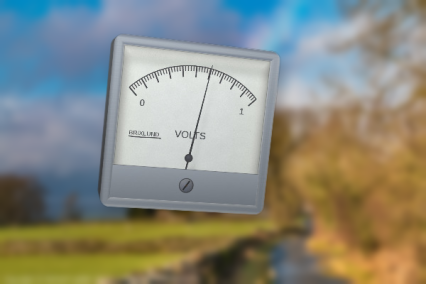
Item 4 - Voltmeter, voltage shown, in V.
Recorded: 0.6 V
